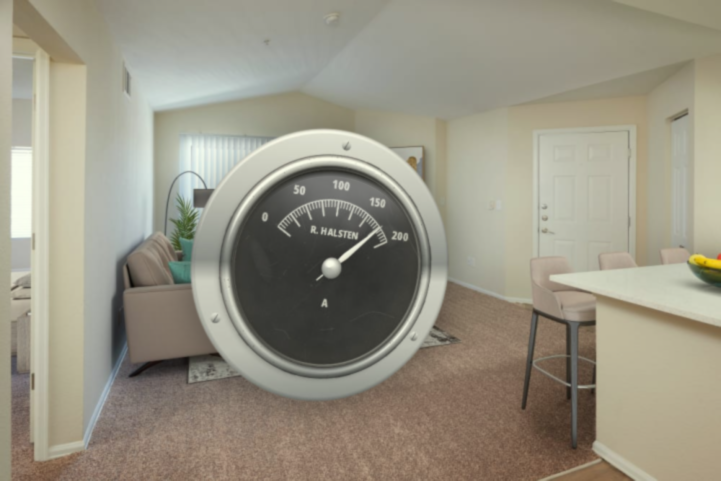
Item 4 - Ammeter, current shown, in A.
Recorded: 175 A
